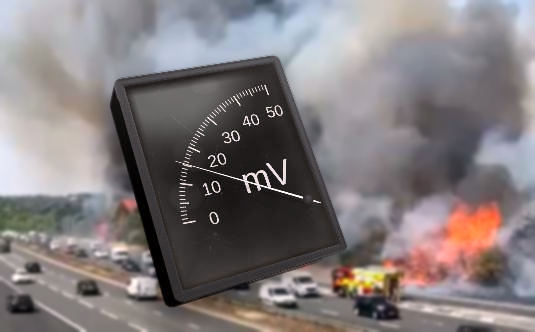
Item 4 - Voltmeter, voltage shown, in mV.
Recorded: 15 mV
